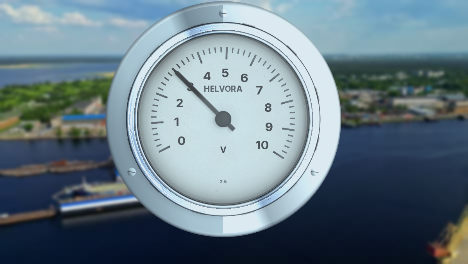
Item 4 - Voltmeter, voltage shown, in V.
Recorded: 3 V
